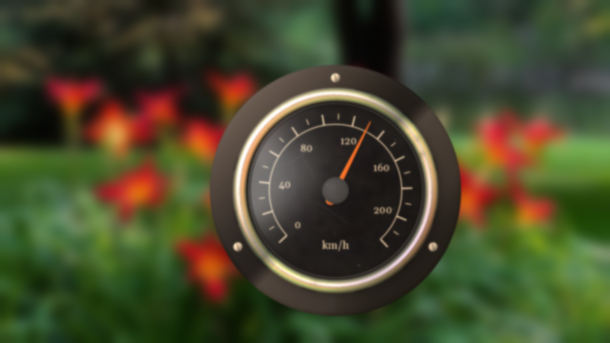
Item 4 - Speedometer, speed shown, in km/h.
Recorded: 130 km/h
